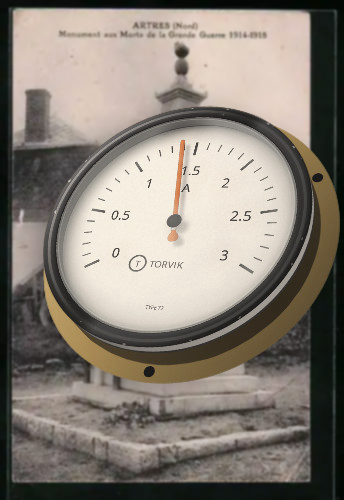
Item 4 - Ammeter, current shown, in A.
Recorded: 1.4 A
